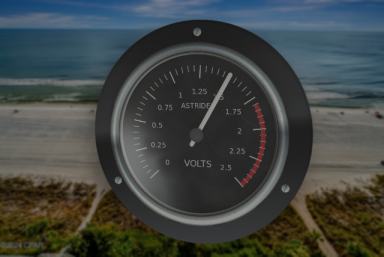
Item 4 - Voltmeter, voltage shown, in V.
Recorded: 1.5 V
